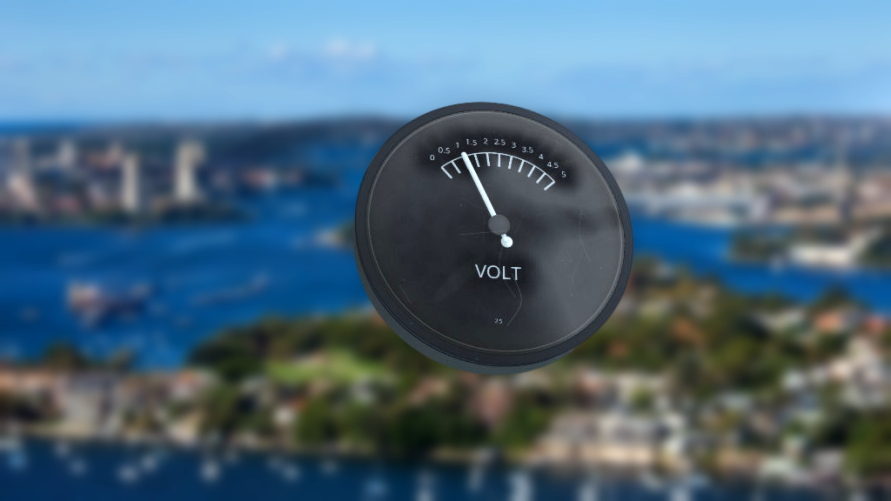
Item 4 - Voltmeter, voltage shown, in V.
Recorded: 1 V
